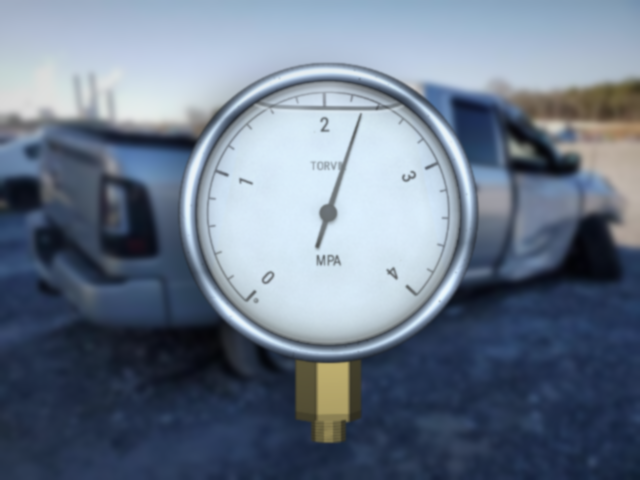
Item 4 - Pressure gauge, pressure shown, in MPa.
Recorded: 2.3 MPa
